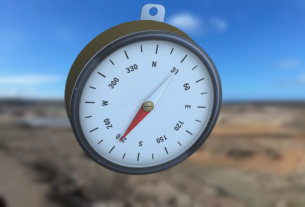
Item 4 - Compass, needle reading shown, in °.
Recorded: 210 °
